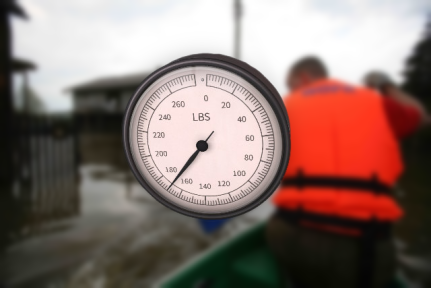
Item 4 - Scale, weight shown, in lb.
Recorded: 170 lb
